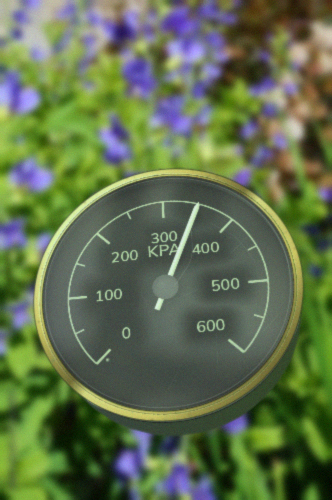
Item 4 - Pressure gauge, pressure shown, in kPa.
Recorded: 350 kPa
